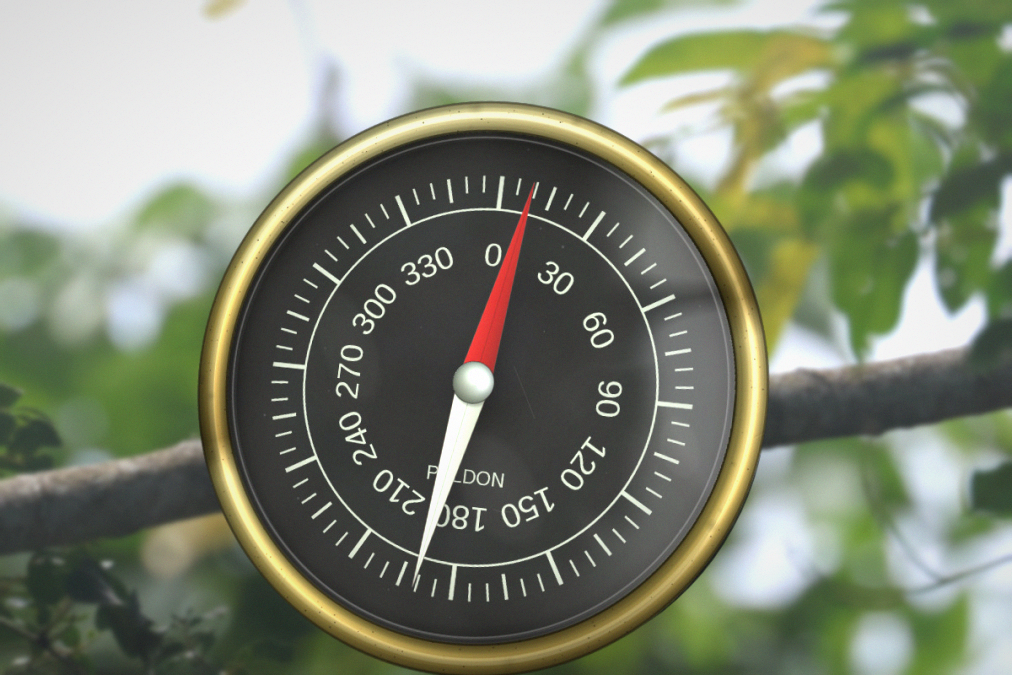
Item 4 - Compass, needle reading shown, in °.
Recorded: 10 °
